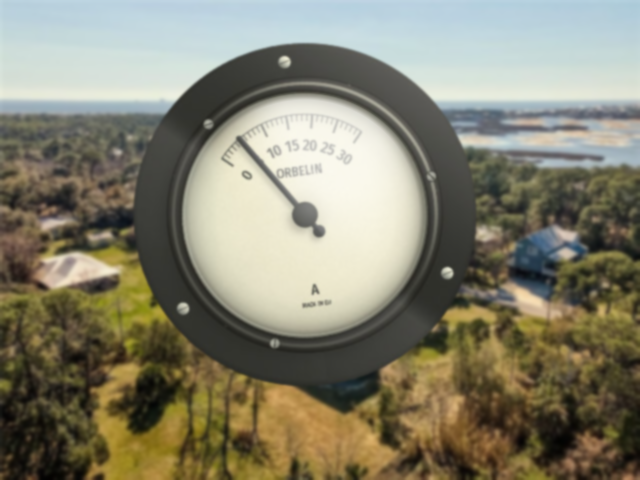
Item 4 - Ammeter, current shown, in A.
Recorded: 5 A
